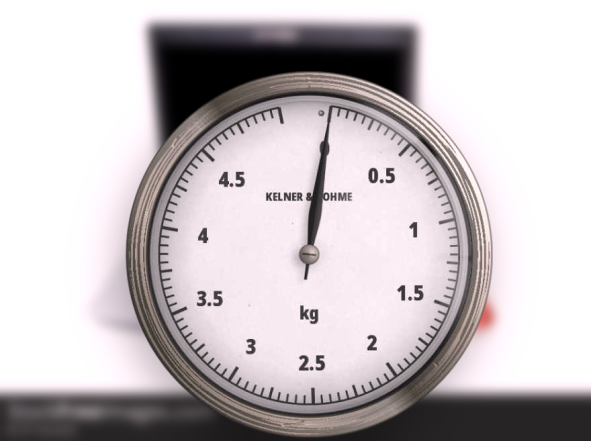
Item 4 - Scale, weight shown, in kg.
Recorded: 0 kg
